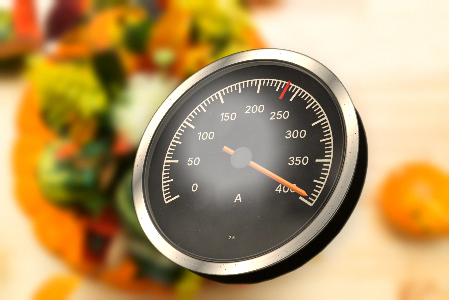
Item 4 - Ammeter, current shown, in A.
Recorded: 395 A
